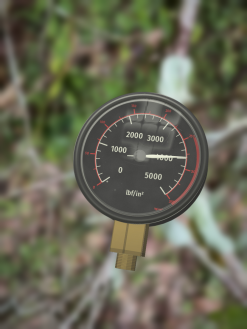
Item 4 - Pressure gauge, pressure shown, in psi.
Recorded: 4000 psi
